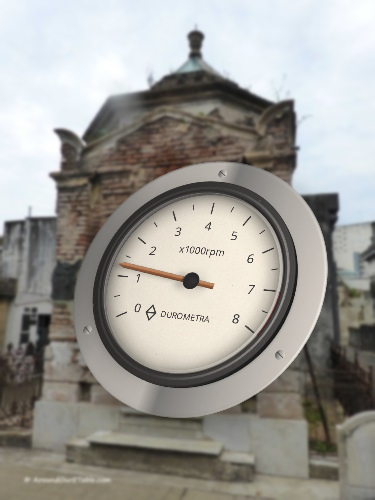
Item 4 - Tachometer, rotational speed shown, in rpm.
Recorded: 1250 rpm
